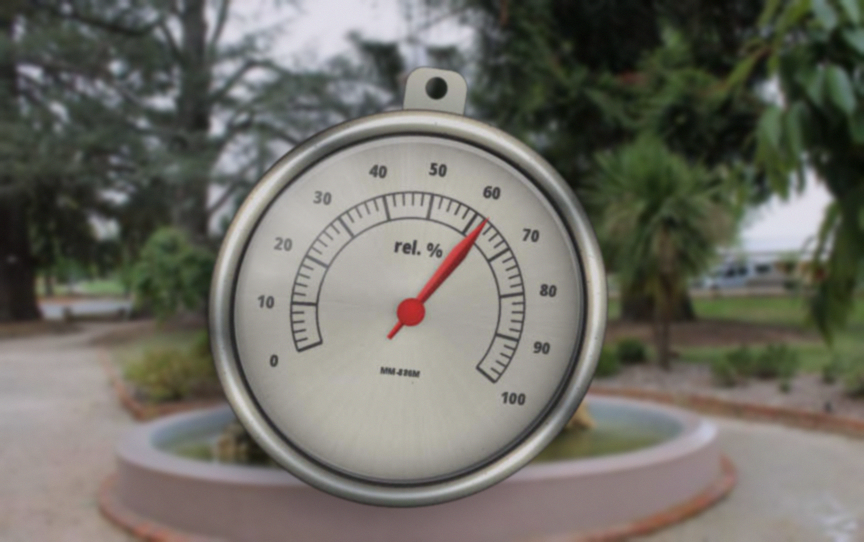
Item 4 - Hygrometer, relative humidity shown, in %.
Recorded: 62 %
